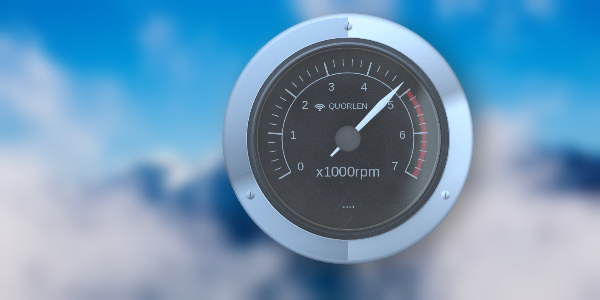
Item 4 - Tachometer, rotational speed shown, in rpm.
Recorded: 4800 rpm
